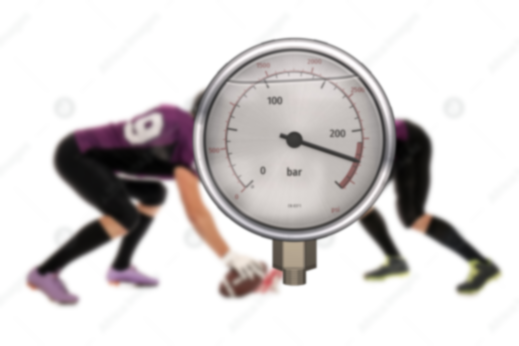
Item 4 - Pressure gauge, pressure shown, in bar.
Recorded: 225 bar
